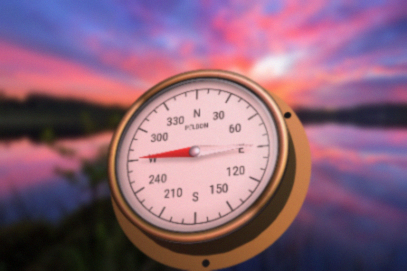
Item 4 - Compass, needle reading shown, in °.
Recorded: 270 °
